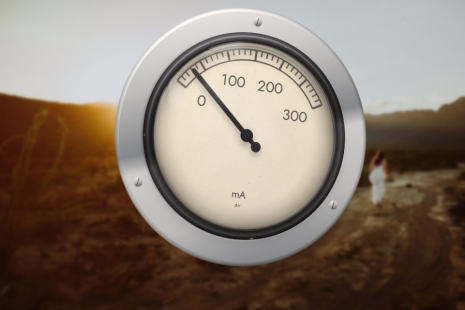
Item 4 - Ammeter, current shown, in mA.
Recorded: 30 mA
